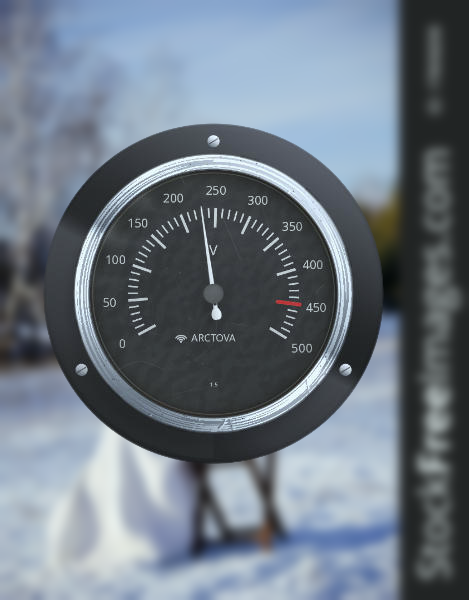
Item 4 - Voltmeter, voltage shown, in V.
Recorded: 230 V
